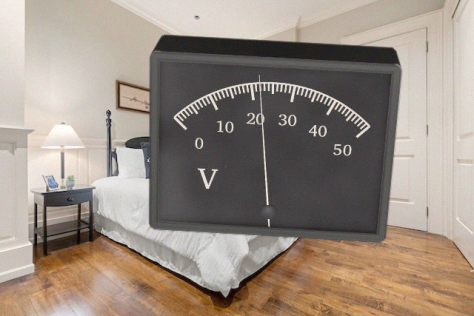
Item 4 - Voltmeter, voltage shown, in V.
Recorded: 22 V
